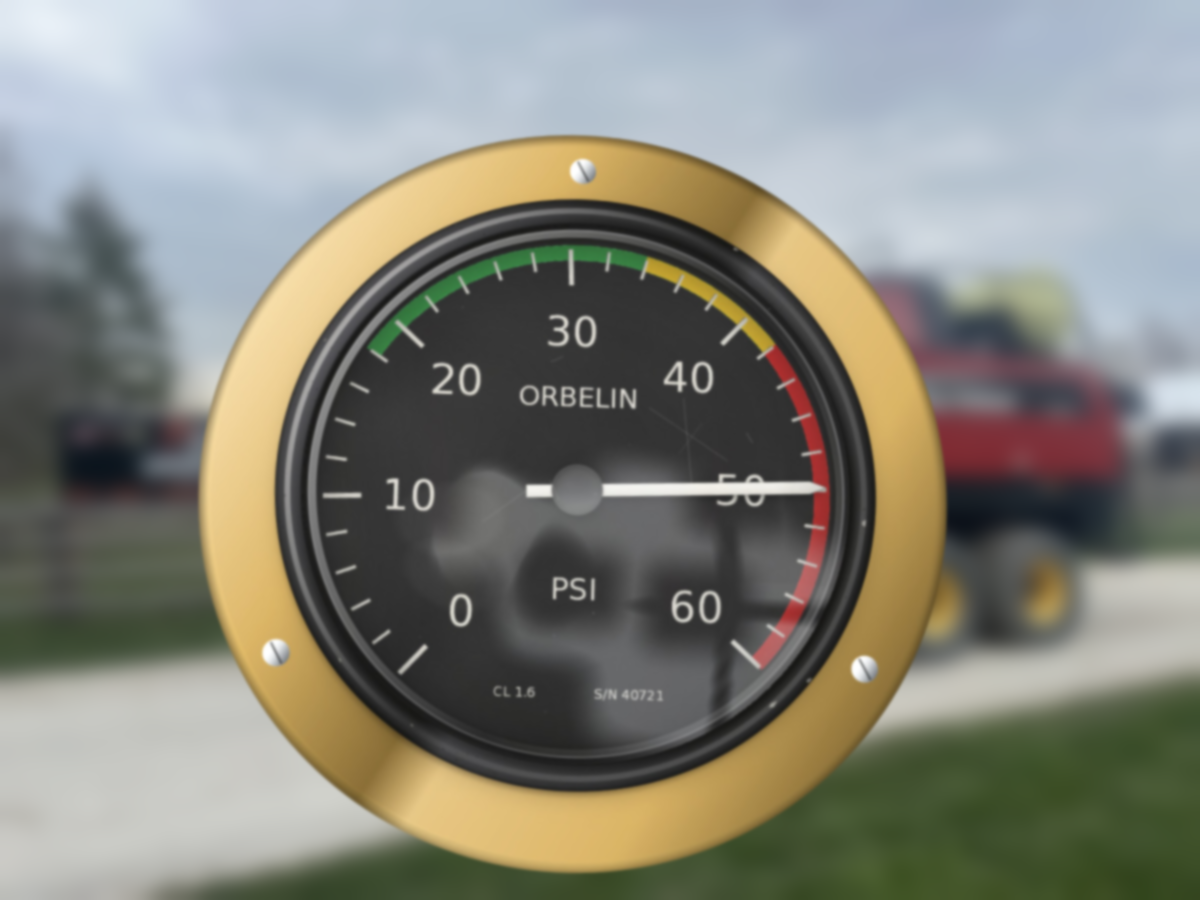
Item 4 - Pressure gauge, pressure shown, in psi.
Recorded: 50 psi
